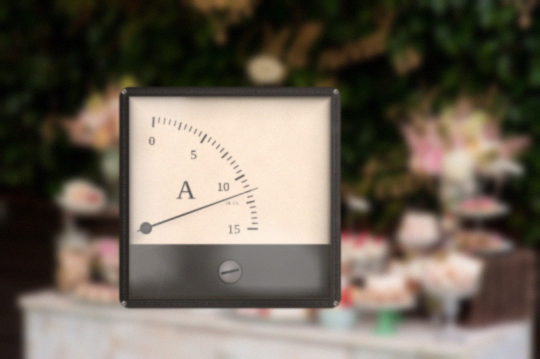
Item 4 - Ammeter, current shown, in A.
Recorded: 11.5 A
